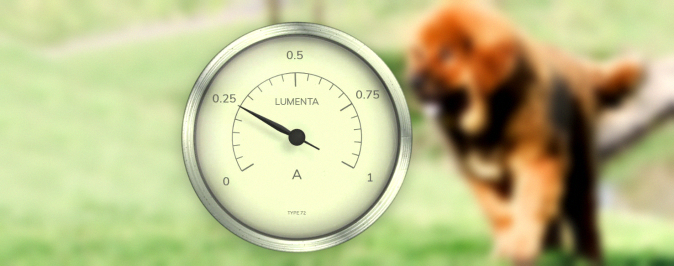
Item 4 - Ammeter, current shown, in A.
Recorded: 0.25 A
